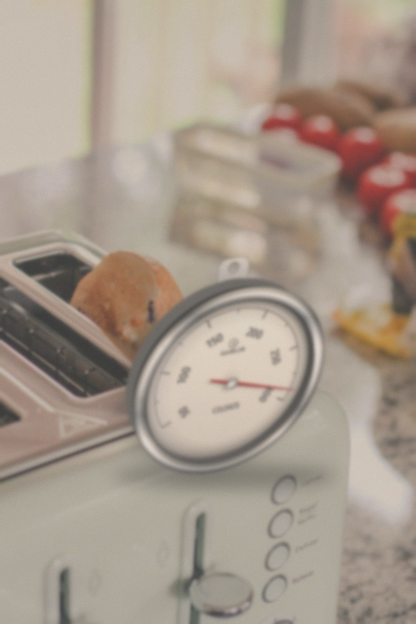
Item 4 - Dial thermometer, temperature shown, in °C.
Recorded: 287.5 °C
